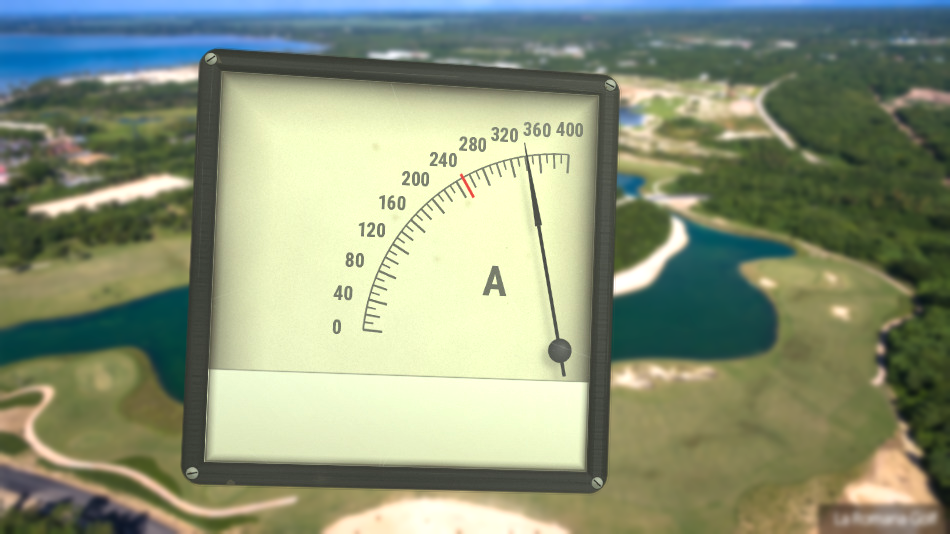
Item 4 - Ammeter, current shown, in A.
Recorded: 340 A
